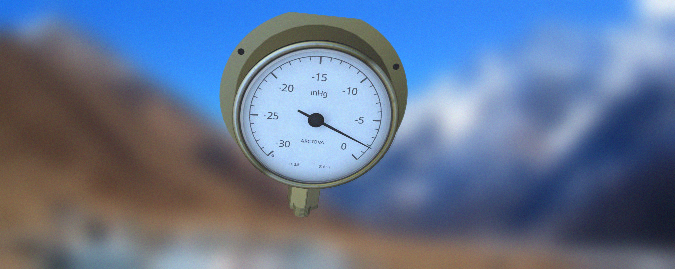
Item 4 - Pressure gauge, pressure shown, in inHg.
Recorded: -2 inHg
